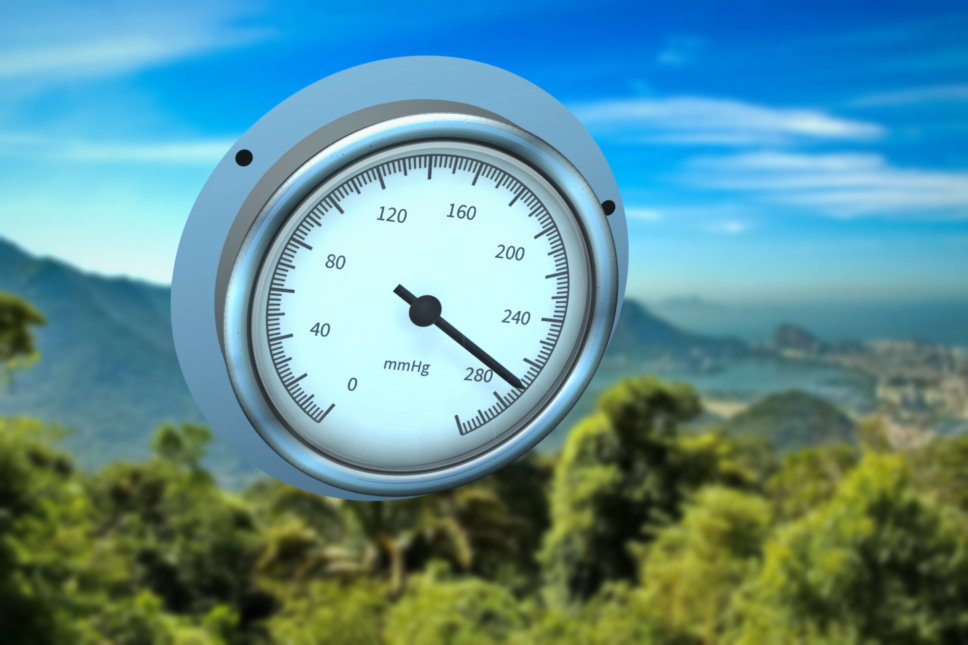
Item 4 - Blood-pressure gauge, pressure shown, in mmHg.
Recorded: 270 mmHg
